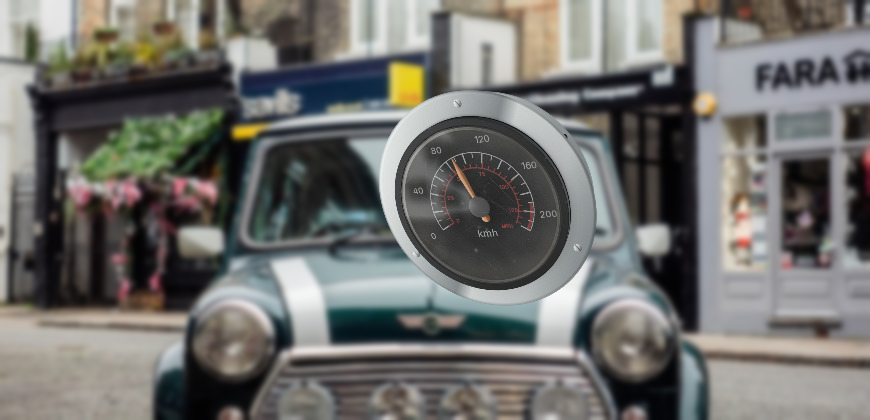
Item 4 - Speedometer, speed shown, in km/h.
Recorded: 90 km/h
